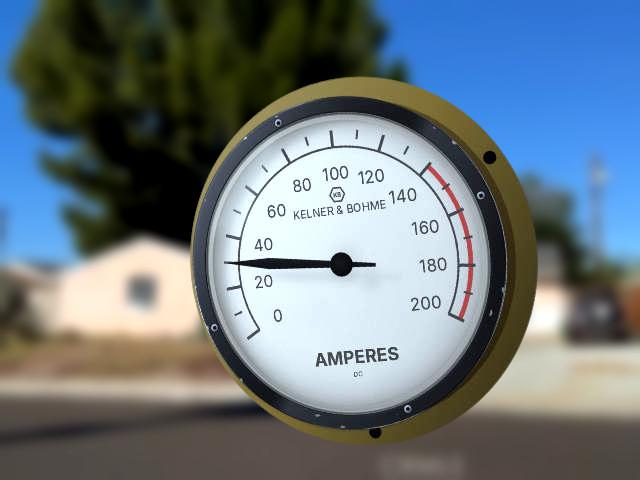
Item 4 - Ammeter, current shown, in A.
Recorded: 30 A
